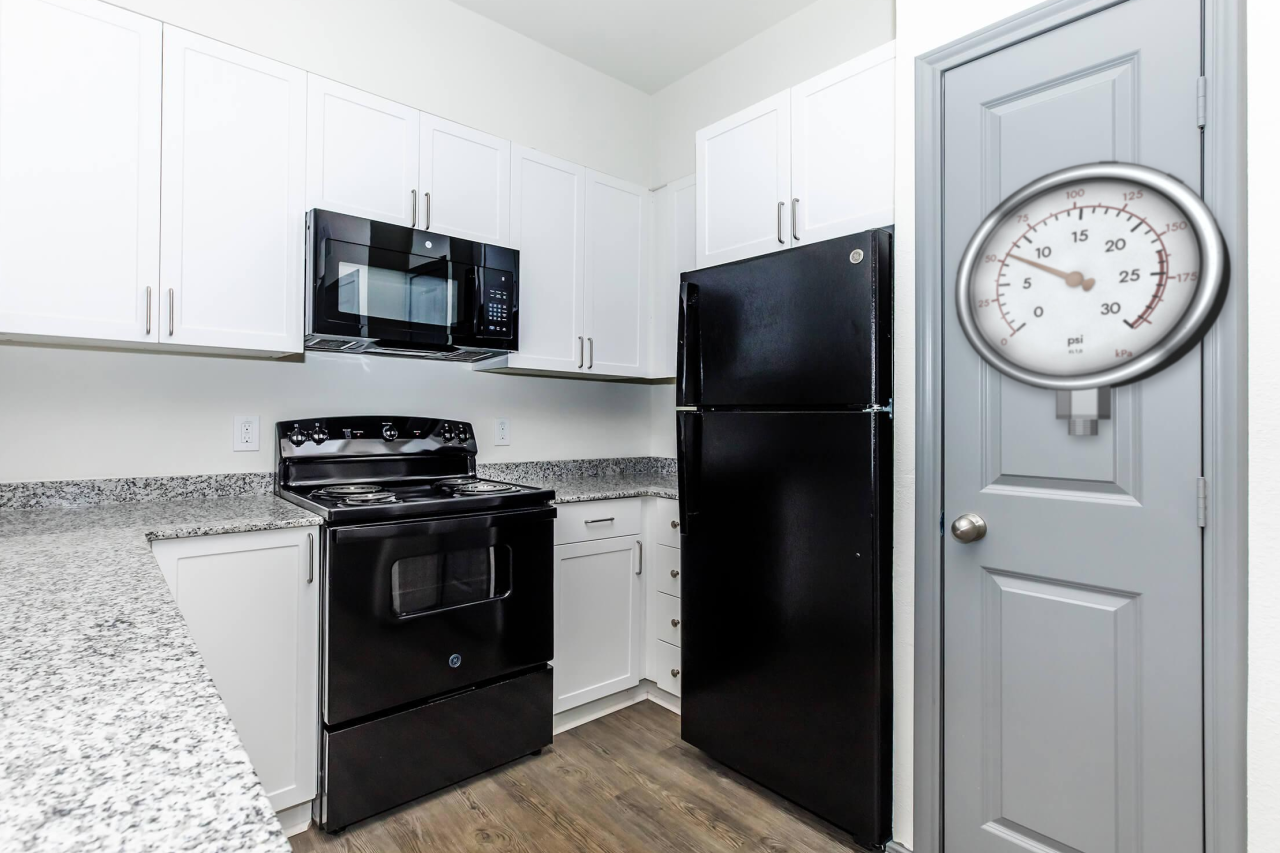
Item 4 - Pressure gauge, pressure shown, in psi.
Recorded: 8 psi
